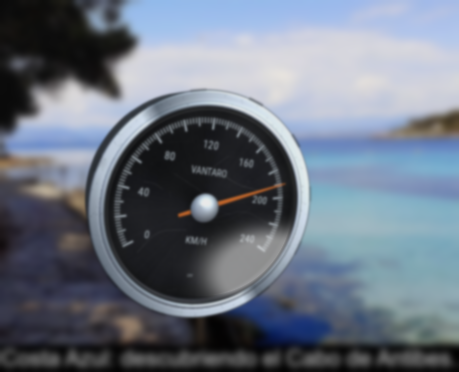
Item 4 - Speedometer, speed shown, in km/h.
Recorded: 190 km/h
